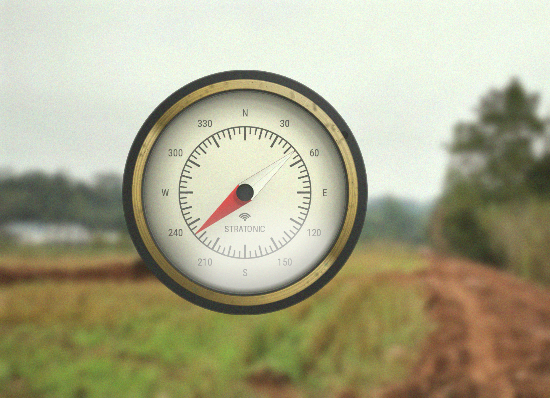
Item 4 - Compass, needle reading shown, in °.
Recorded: 230 °
